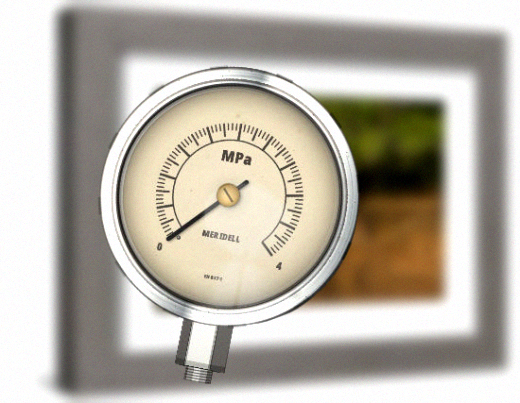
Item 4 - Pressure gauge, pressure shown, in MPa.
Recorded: 0 MPa
